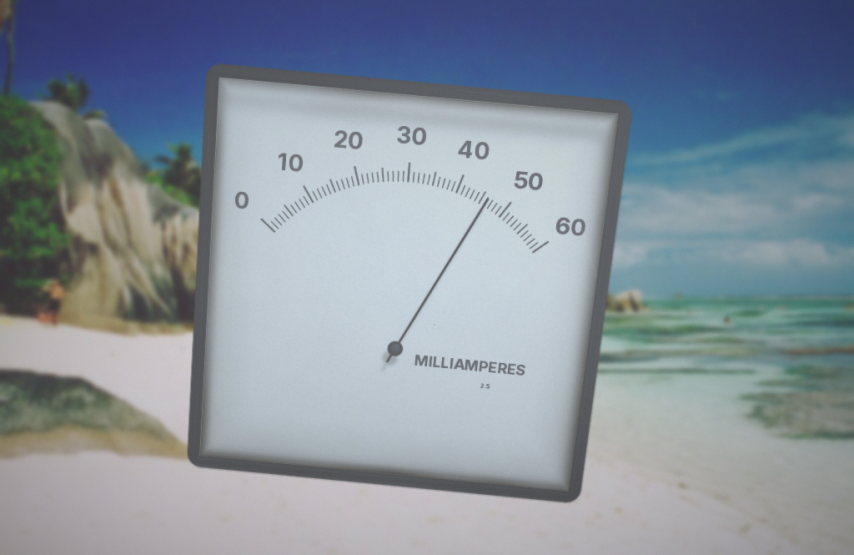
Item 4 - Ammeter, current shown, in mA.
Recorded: 46 mA
